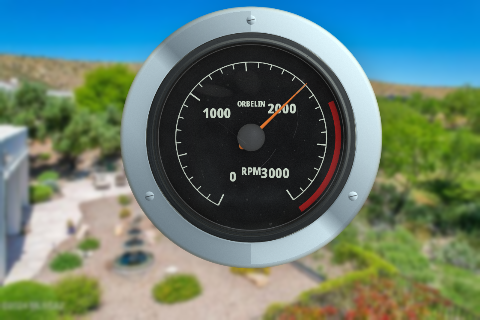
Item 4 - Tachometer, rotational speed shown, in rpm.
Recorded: 2000 rpm
